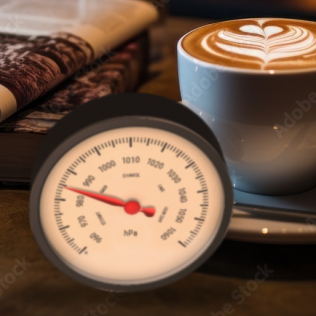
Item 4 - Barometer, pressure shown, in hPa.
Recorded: 985 hPa
